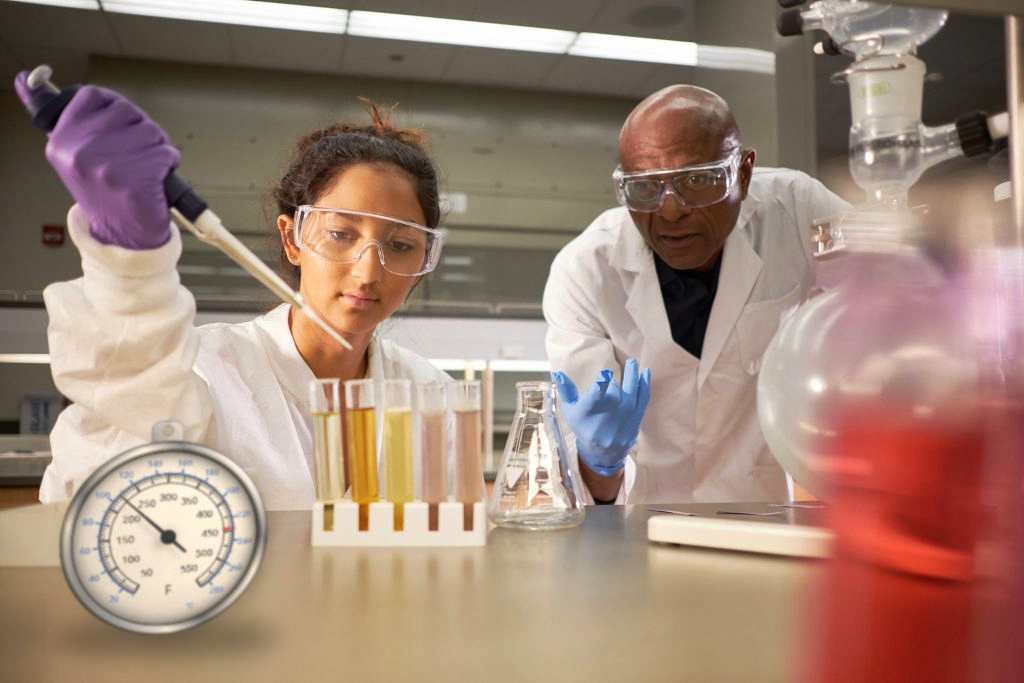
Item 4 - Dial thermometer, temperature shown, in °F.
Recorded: 225 °F
